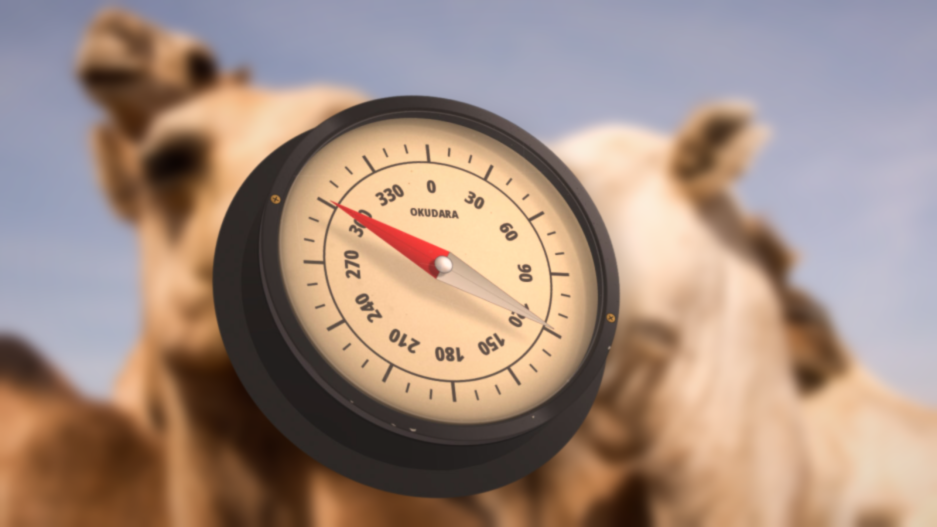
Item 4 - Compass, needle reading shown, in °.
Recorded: 300 °
